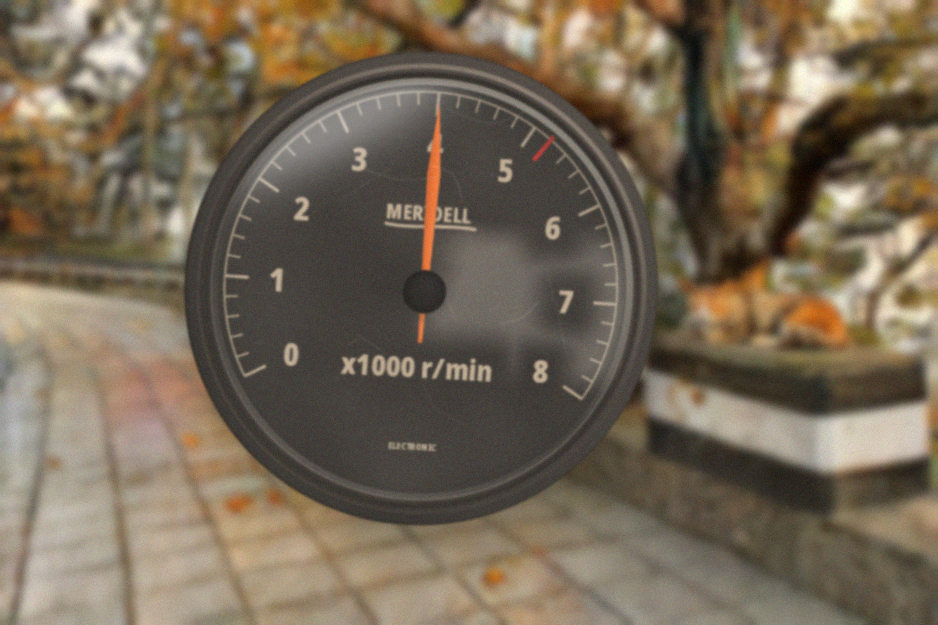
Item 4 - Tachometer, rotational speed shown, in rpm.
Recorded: 4000 rpm
